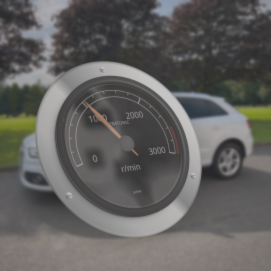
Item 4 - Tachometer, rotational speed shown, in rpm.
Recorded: 1000 rpm
